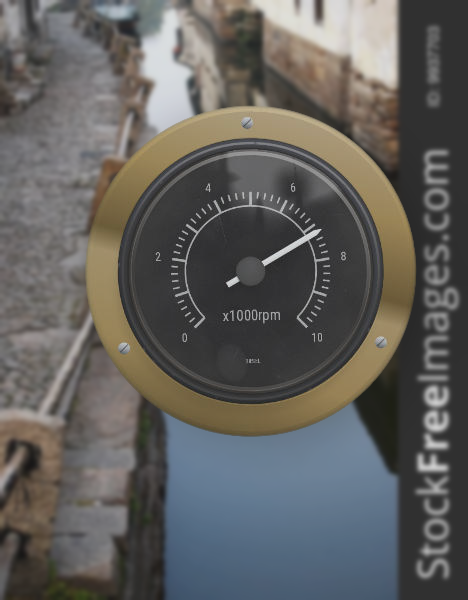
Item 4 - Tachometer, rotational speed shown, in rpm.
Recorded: 7200 rpm
